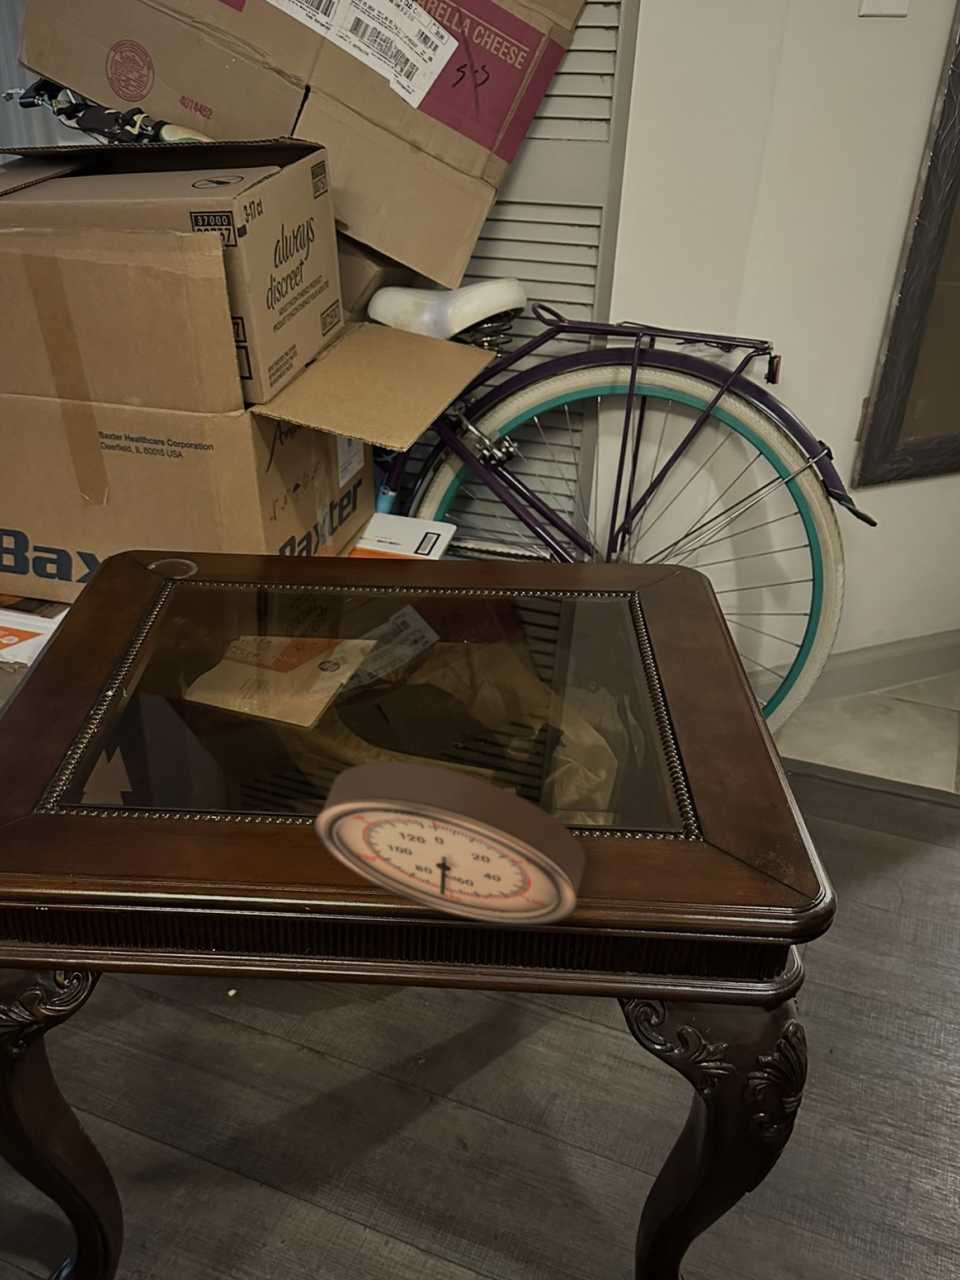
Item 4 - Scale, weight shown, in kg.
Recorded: 70 kg
